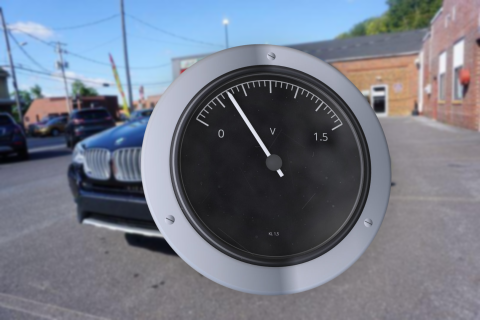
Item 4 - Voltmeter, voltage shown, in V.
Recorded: 0.35 V
